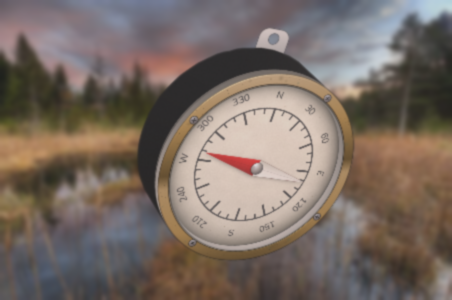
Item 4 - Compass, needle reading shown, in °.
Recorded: 280 °
